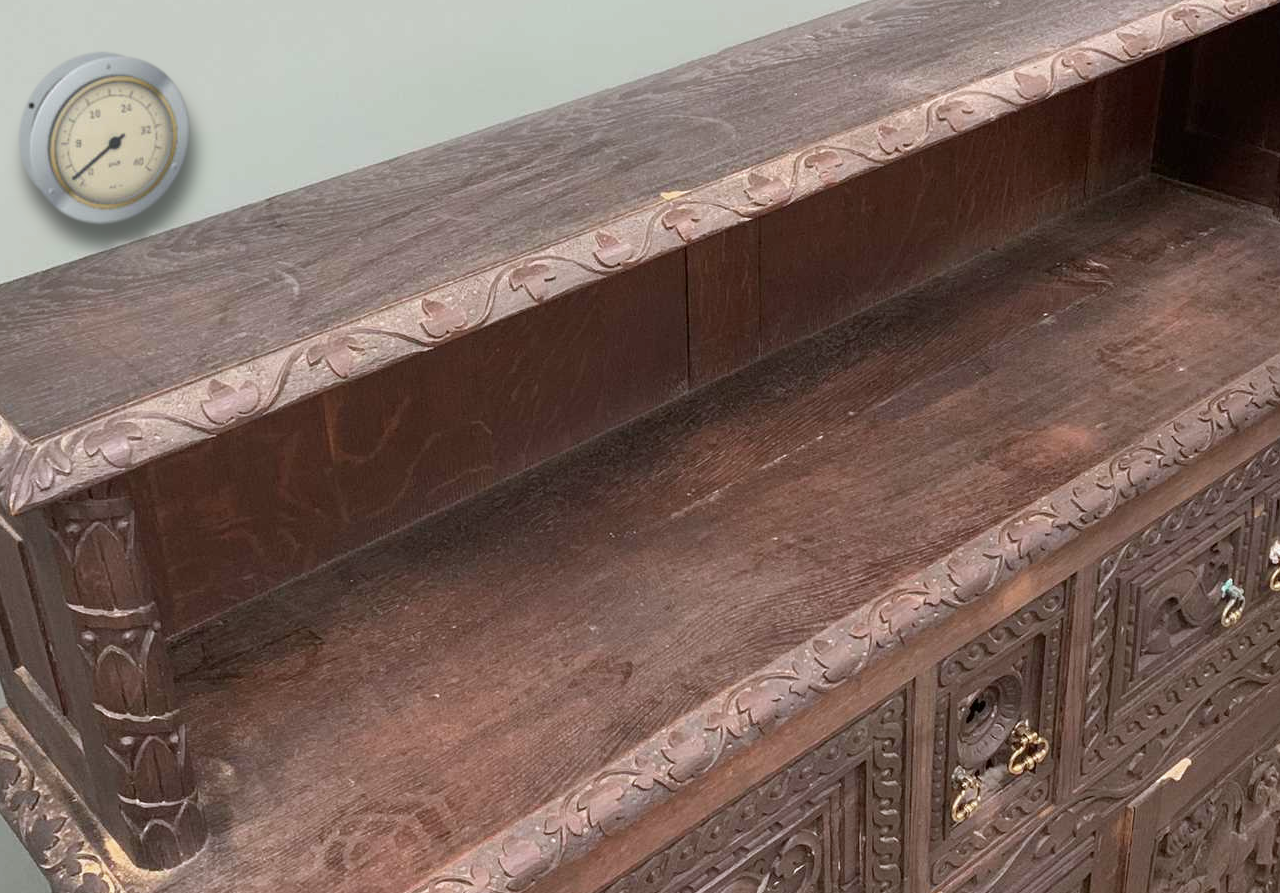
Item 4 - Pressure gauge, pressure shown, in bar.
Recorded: 2 bar
